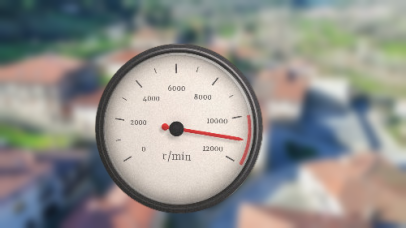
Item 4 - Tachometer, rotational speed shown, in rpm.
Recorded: 11000 rpm
